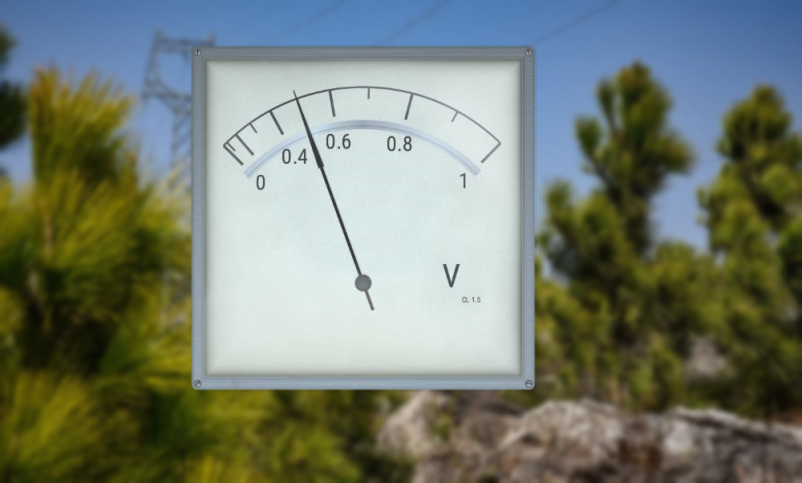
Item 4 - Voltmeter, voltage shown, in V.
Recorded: 0.5 V
